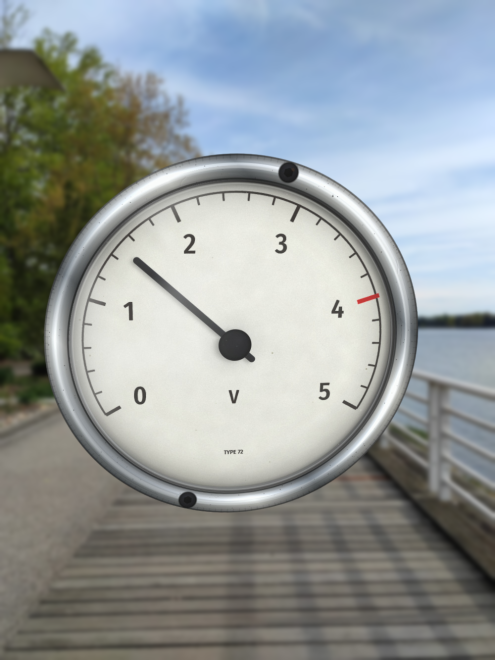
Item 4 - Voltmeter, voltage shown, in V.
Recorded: 1.5 V
